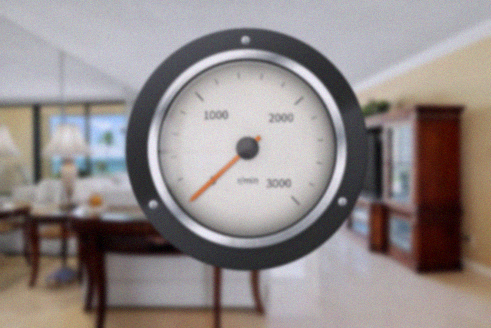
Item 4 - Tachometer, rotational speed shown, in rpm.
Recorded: 0 rpm
